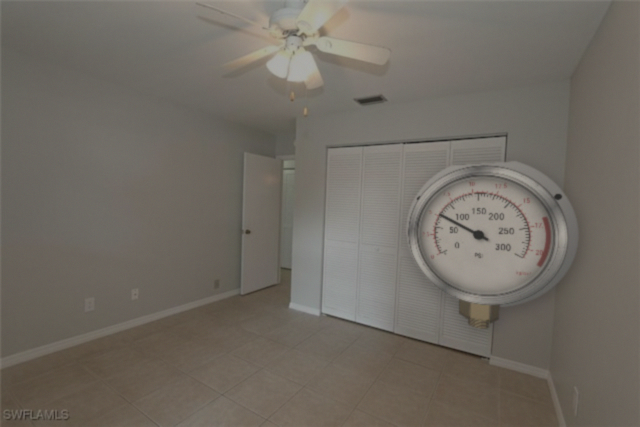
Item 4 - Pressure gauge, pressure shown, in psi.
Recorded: 75 psi
